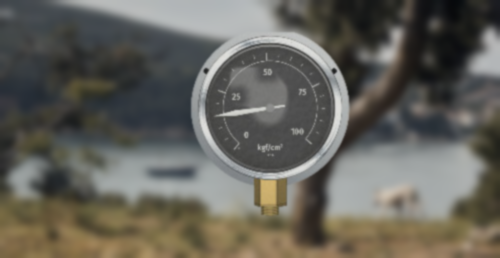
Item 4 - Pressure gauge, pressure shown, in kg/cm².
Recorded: 15 kg/cm²
